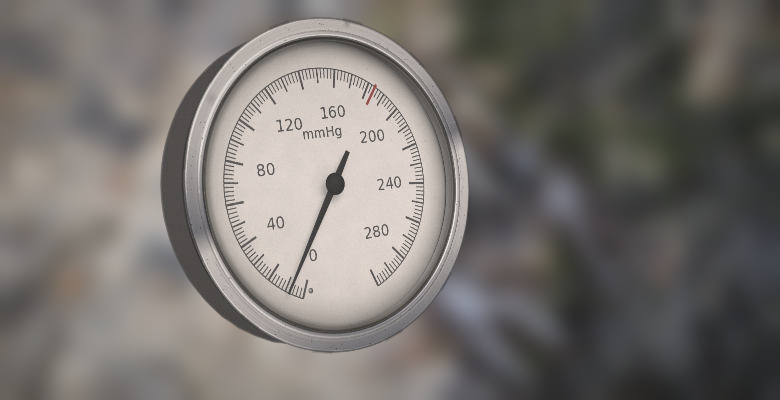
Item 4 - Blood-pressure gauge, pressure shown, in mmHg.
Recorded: 10 mmHg
